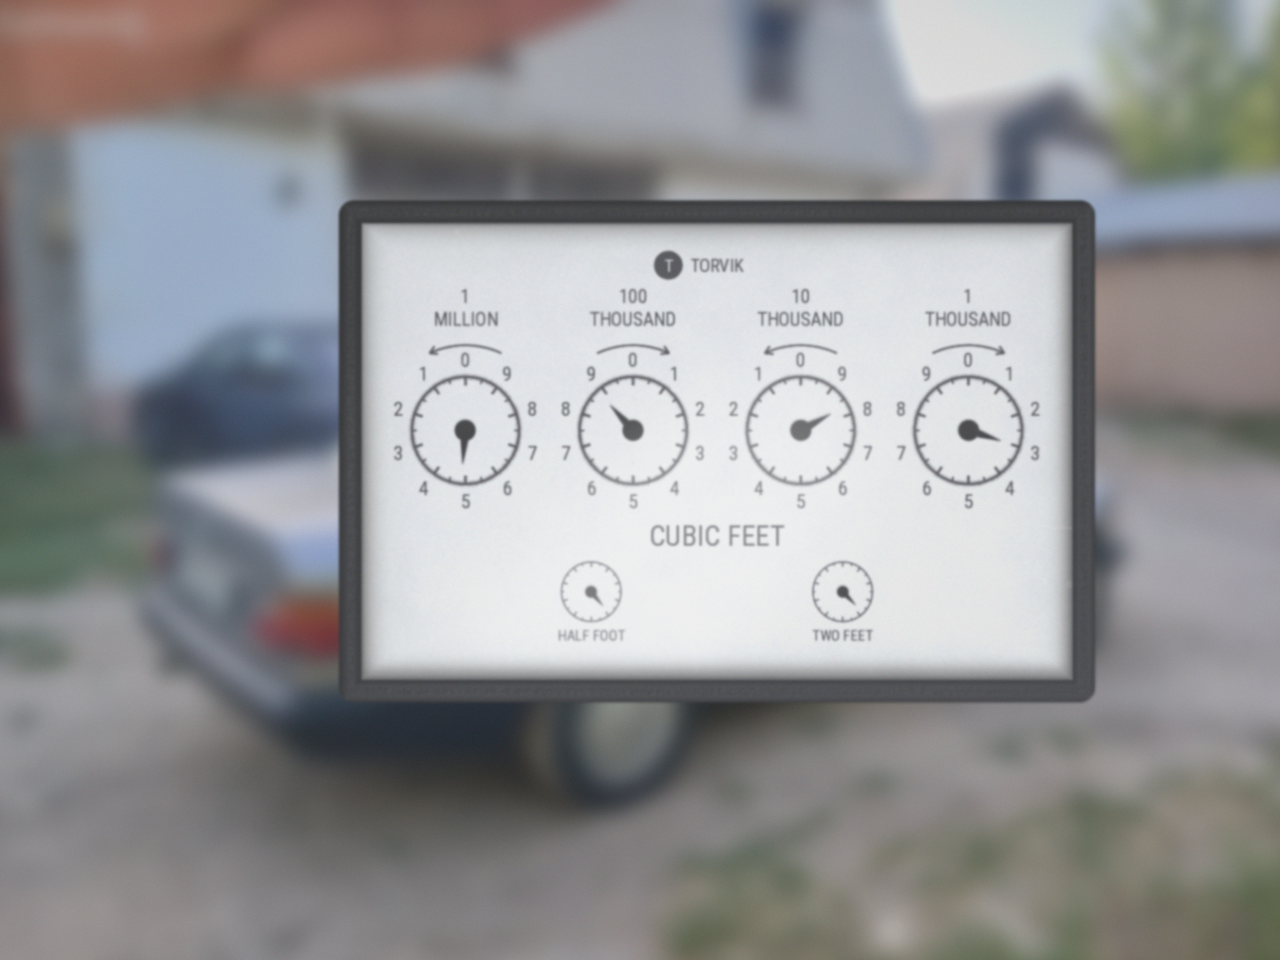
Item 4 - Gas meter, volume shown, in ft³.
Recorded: 488300 ft³
